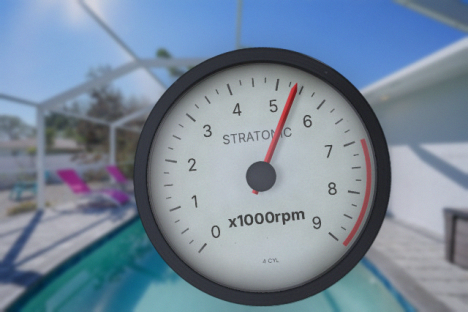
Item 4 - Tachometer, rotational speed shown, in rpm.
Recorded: 5375 rpm
